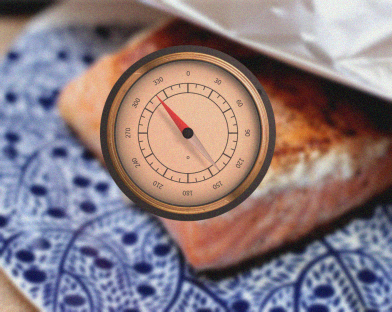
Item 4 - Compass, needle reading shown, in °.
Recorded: 320 °
